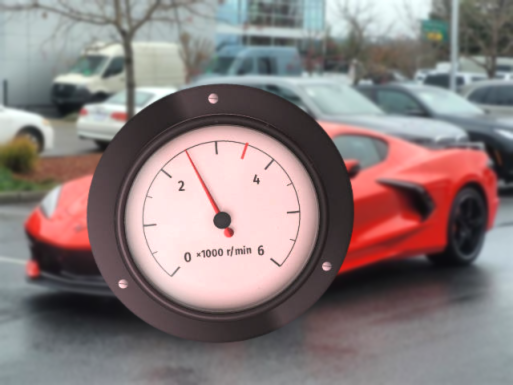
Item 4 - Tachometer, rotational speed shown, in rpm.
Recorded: 2500 rpm
